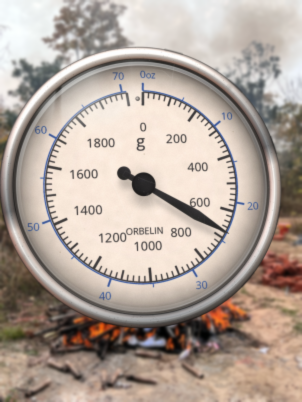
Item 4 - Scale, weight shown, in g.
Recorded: 680 g
